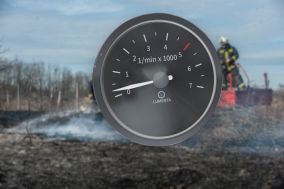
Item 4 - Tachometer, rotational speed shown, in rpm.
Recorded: 250 rpm
